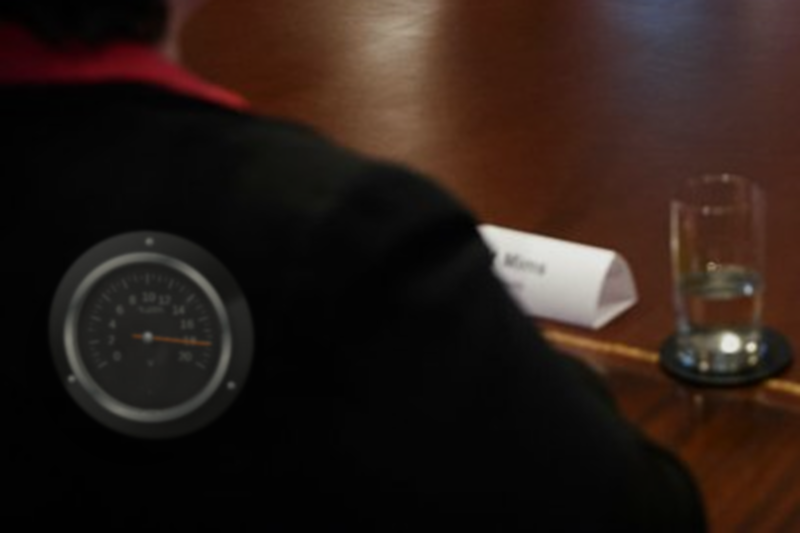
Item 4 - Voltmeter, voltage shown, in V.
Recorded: 18 V
